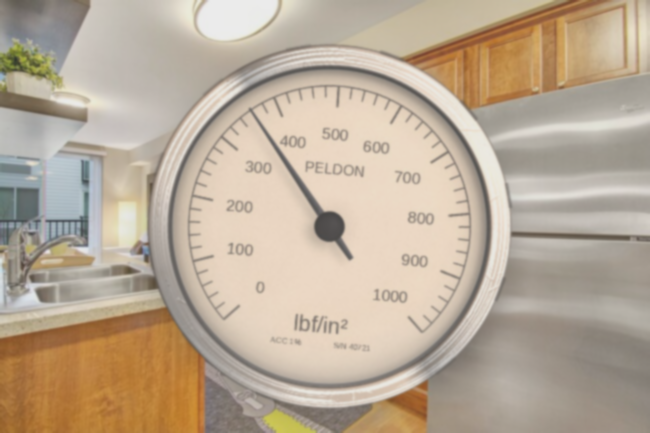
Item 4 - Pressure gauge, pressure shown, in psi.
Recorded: 360 psi
